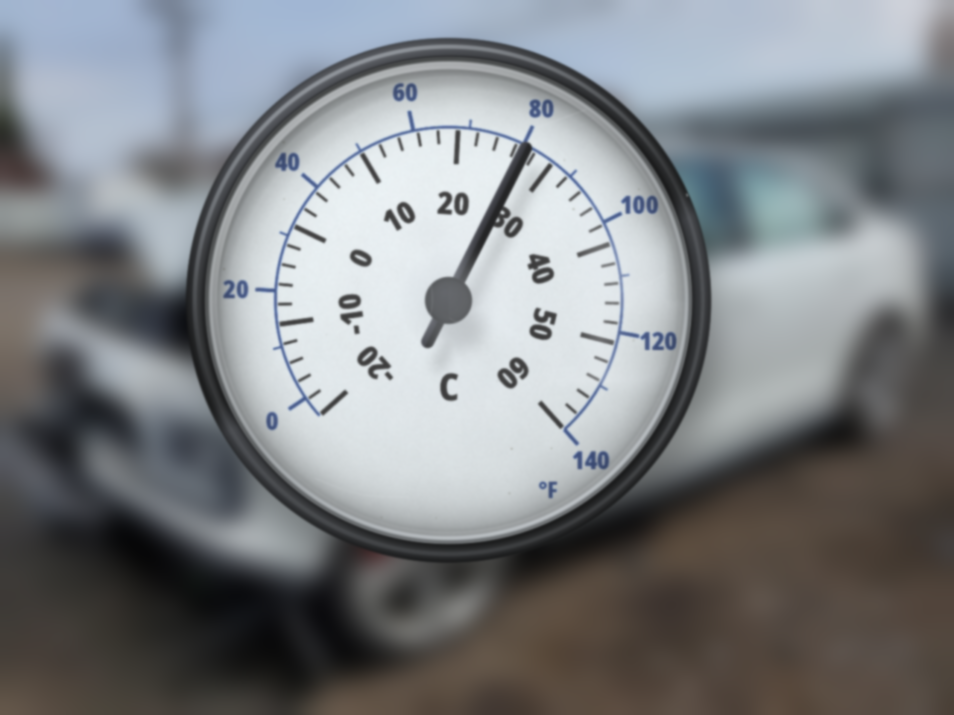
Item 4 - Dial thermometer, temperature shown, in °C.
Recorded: 27 °C
